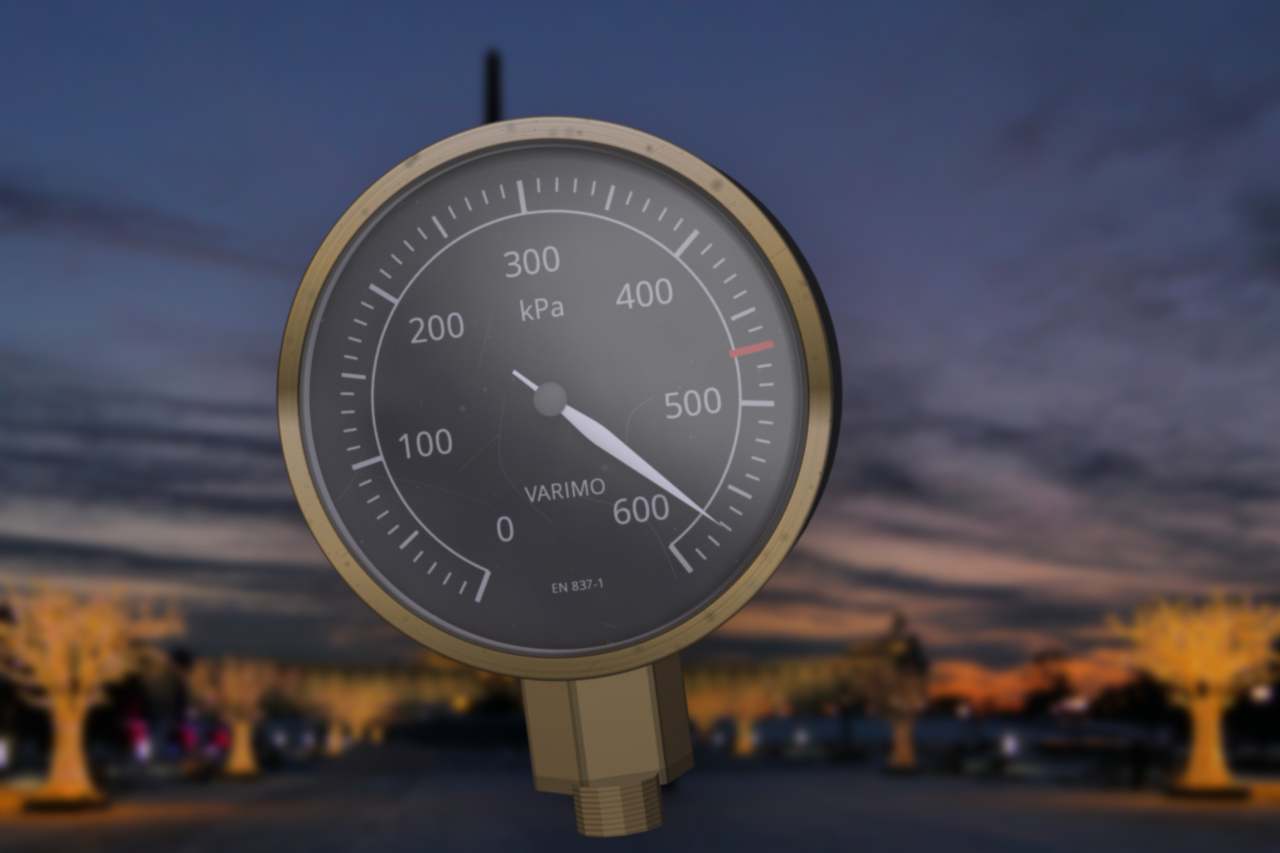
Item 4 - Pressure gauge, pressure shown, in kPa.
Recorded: 570 kPa
